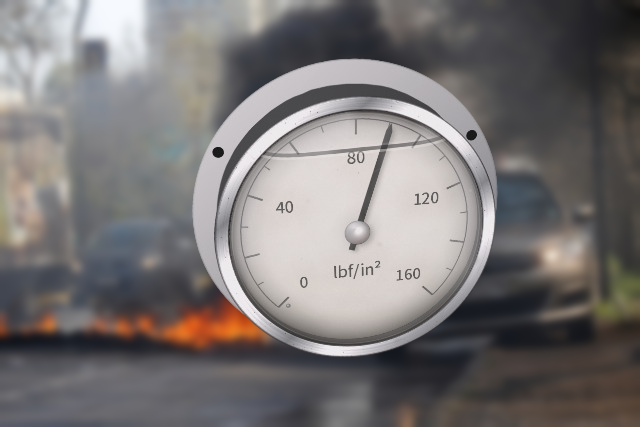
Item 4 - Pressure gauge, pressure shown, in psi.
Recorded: 90 psi
